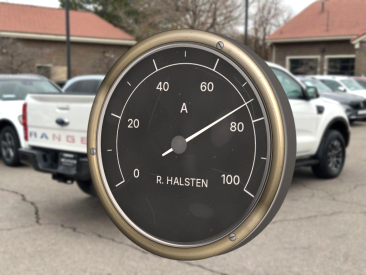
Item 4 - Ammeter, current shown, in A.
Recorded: 75 A
